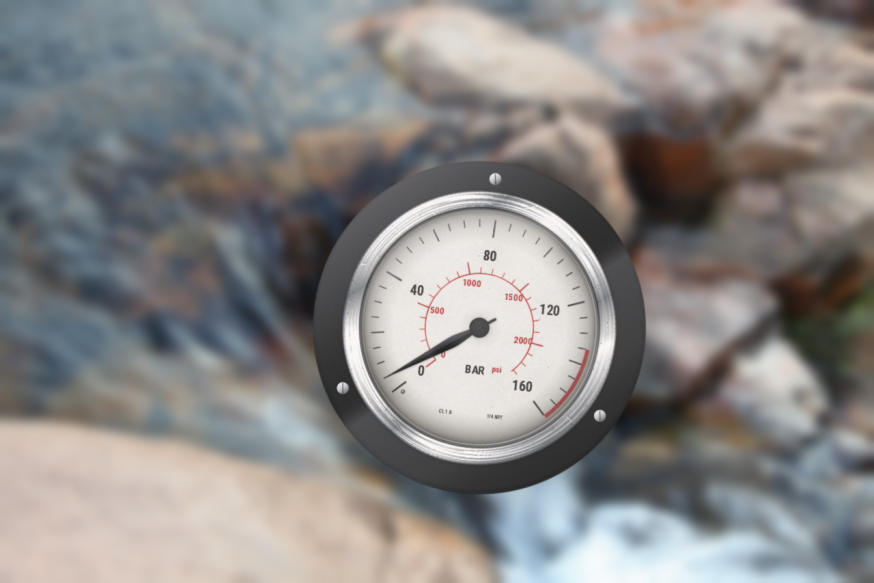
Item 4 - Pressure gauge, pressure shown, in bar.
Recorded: 5 bar
